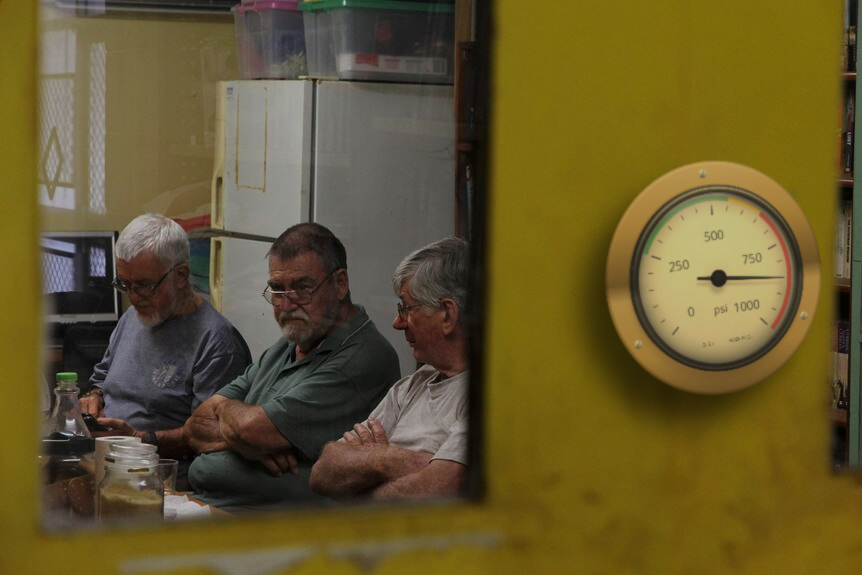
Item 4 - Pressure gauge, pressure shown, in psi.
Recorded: 850 psi
